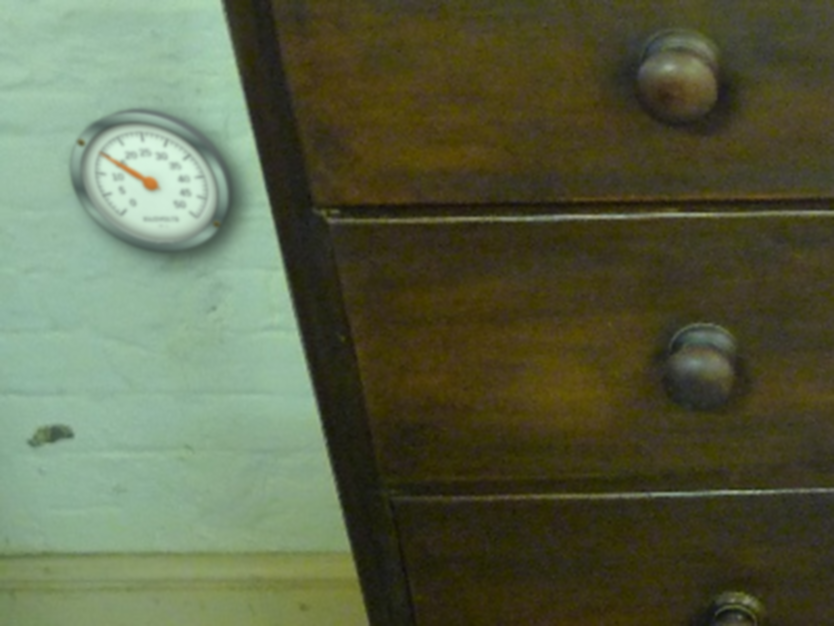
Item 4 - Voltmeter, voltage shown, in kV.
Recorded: 15 kV
